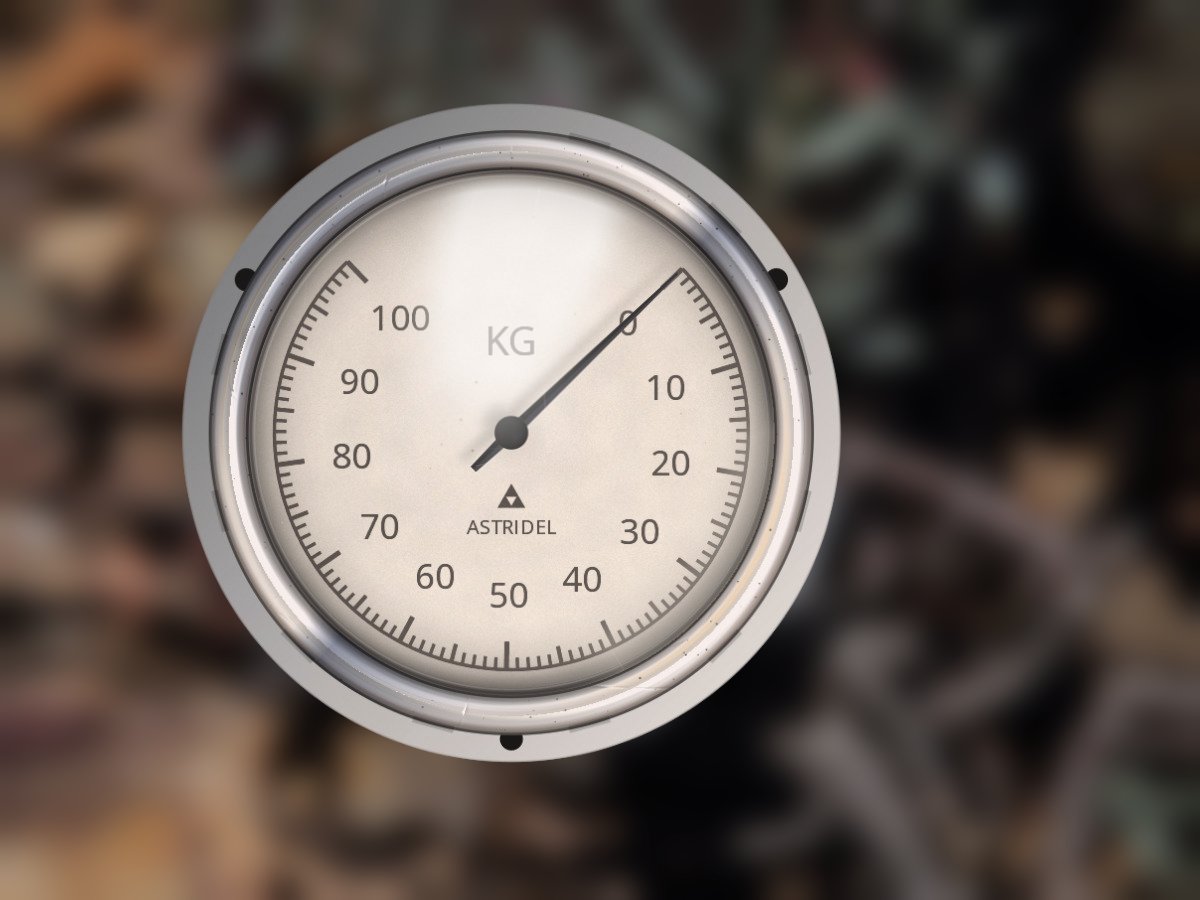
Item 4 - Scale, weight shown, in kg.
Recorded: 0 kg
